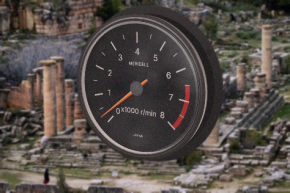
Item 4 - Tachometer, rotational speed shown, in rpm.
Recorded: 250 rpm
